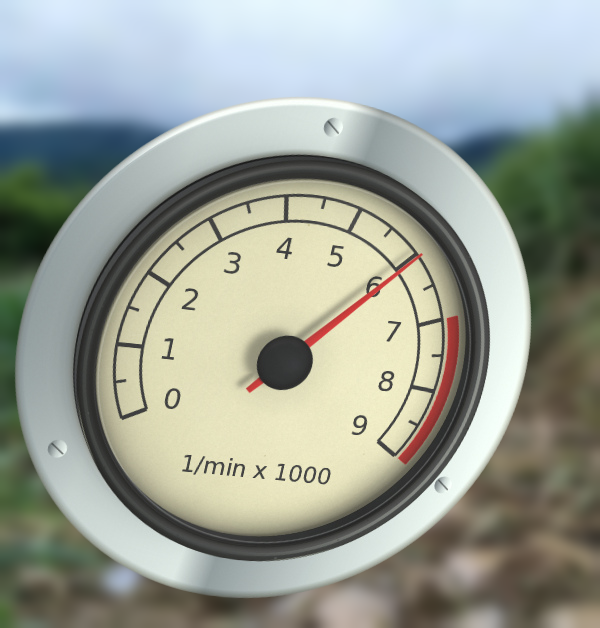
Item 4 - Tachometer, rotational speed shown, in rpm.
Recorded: 6000 rpm
